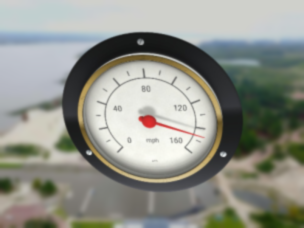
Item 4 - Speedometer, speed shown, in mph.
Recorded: 145 mph
